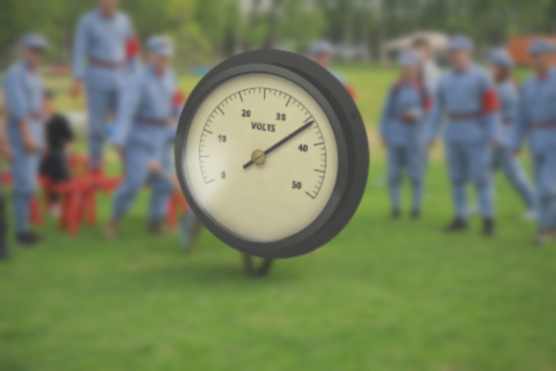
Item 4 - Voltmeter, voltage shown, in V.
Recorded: 36 V
